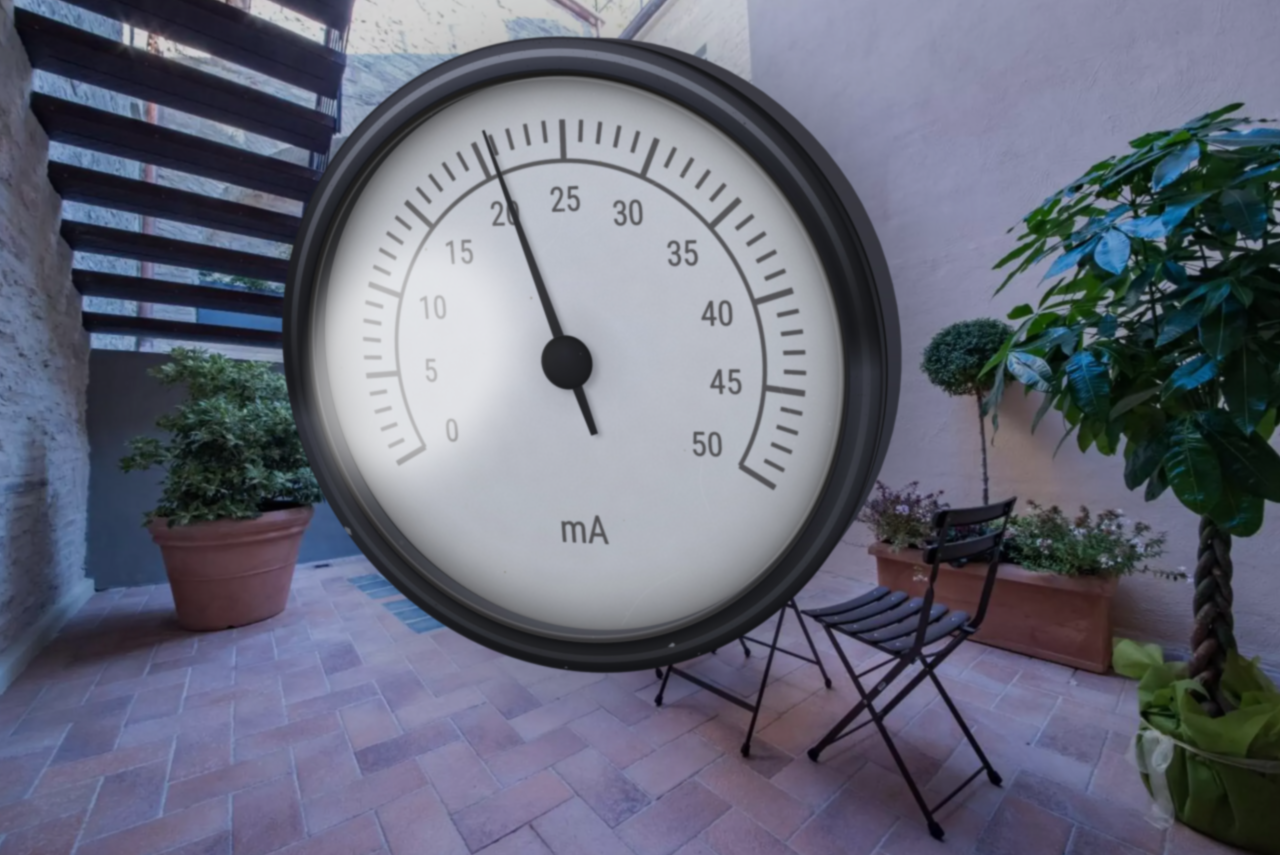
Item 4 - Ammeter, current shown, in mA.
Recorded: 21 mA
